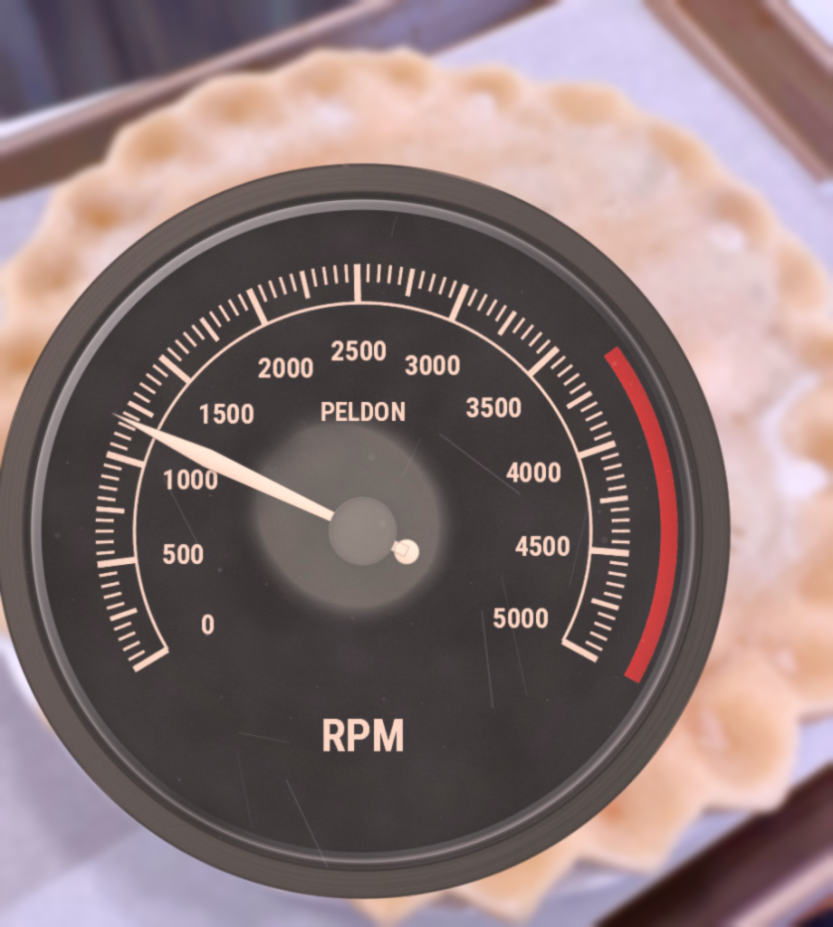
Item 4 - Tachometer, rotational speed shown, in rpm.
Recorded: 1175 rpm
